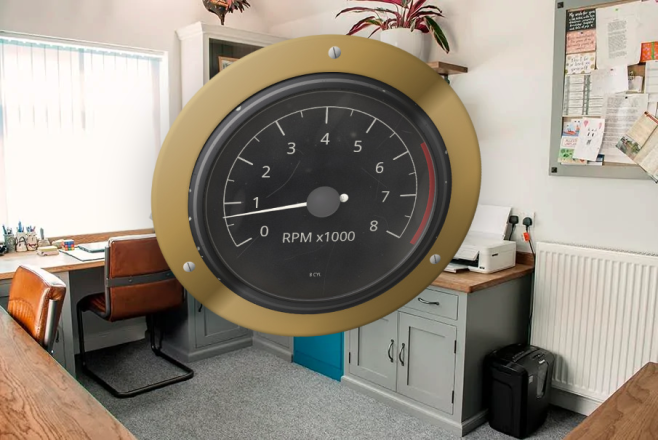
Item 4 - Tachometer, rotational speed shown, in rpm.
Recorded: 750 rpm
